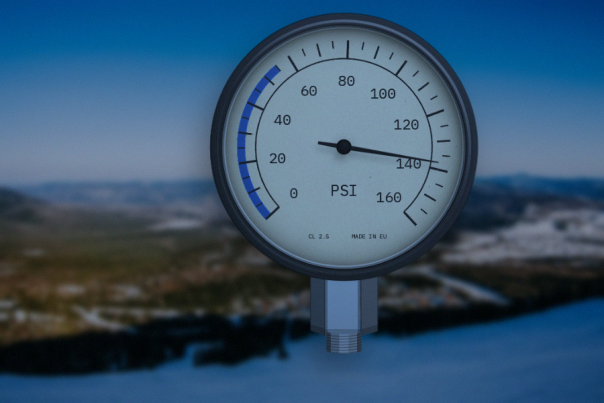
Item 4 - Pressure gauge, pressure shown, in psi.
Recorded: 137.5 psi
